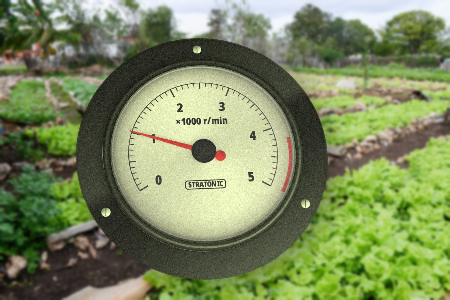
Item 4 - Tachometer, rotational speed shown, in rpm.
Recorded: 1000 rpm
